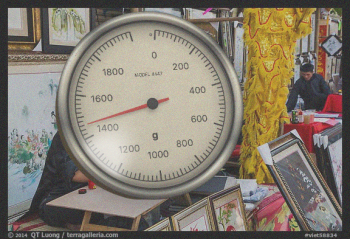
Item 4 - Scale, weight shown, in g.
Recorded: 1460 g
